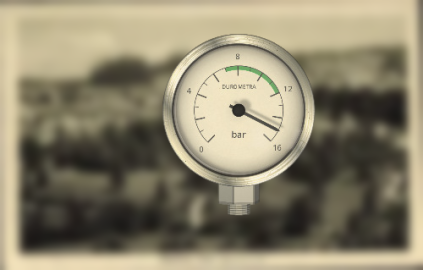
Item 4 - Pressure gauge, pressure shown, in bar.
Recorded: 15 bar
